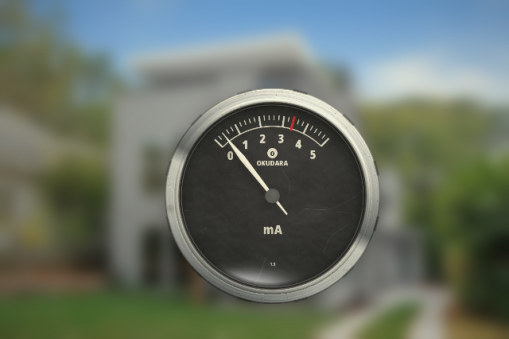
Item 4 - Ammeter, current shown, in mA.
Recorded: 0.4 mA
